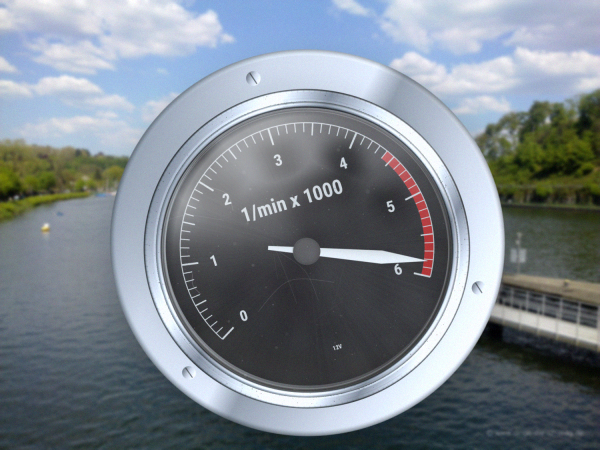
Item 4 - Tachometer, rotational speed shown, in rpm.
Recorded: 5800 rpm
